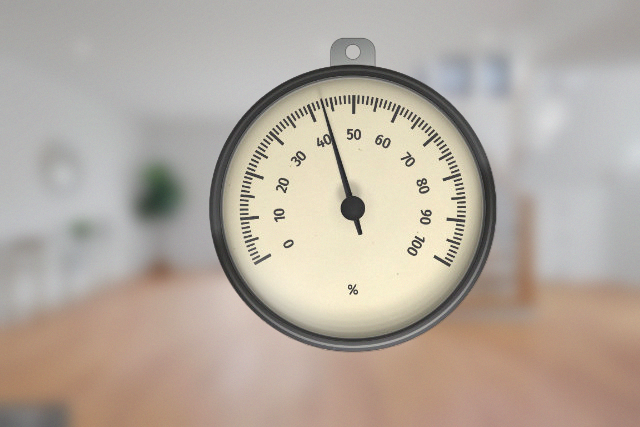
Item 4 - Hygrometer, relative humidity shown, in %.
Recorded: 43 %
